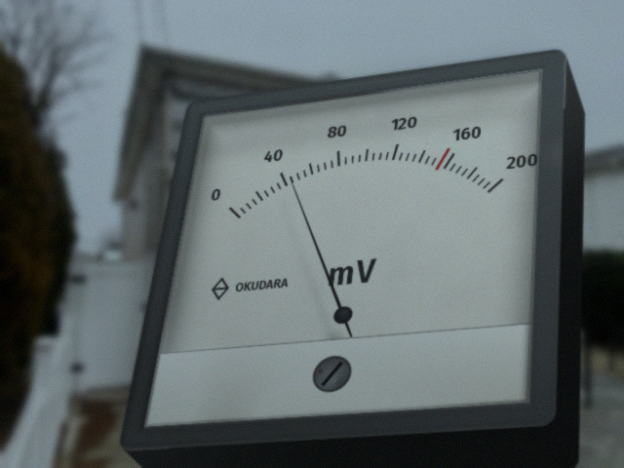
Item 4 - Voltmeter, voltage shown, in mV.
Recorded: 45 mV
